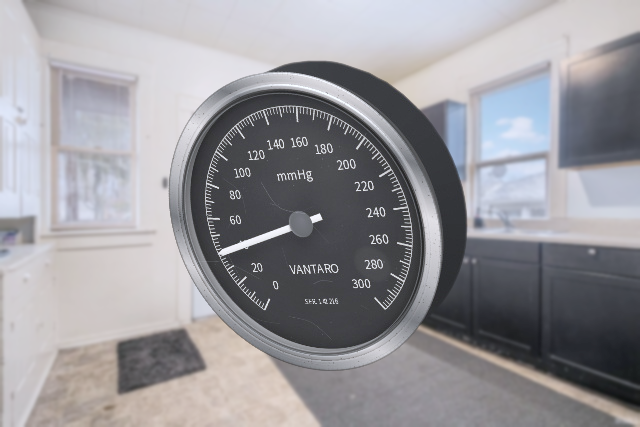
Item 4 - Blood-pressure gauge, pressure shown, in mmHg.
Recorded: 40 mmHg
